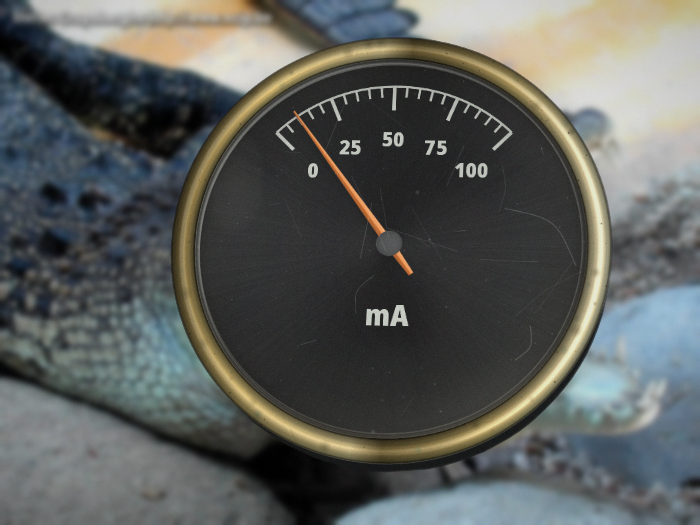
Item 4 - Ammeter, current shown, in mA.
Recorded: 10 mA
